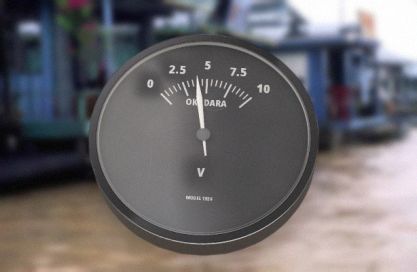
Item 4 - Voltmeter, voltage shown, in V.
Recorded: 4 V
